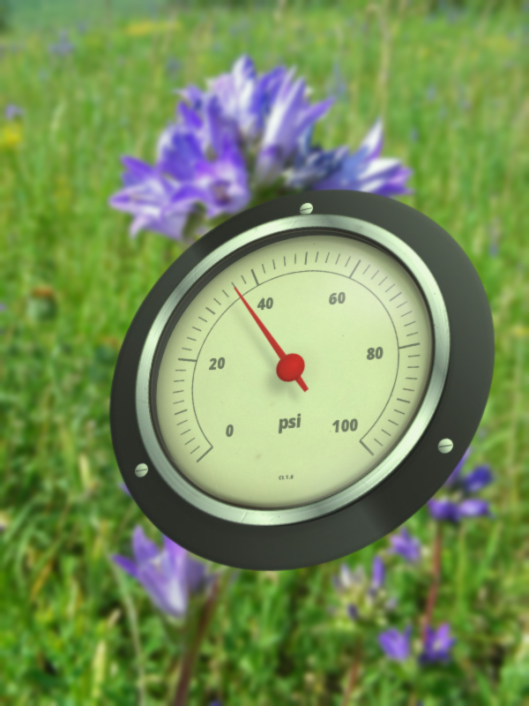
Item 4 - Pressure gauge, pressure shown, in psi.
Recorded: 36 psi
